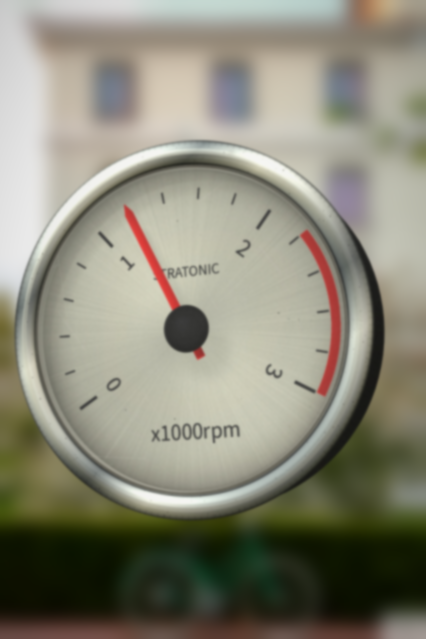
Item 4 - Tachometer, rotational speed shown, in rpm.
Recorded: 1200 rpm
